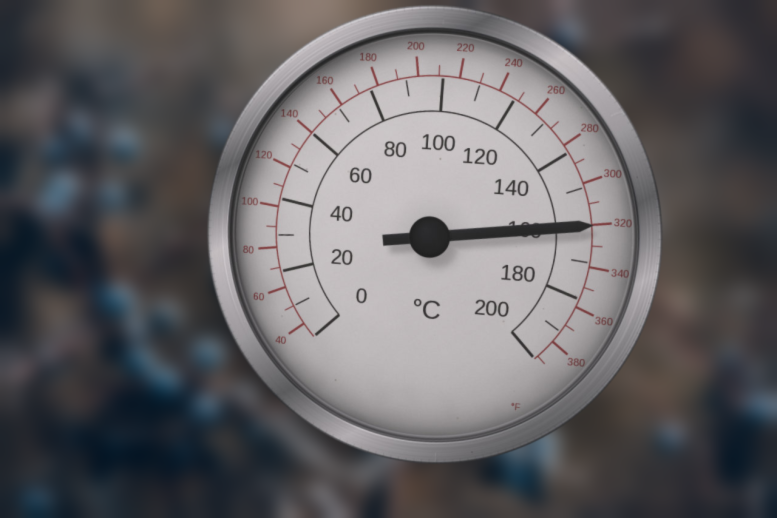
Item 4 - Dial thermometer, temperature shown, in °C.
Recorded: 160 °C
